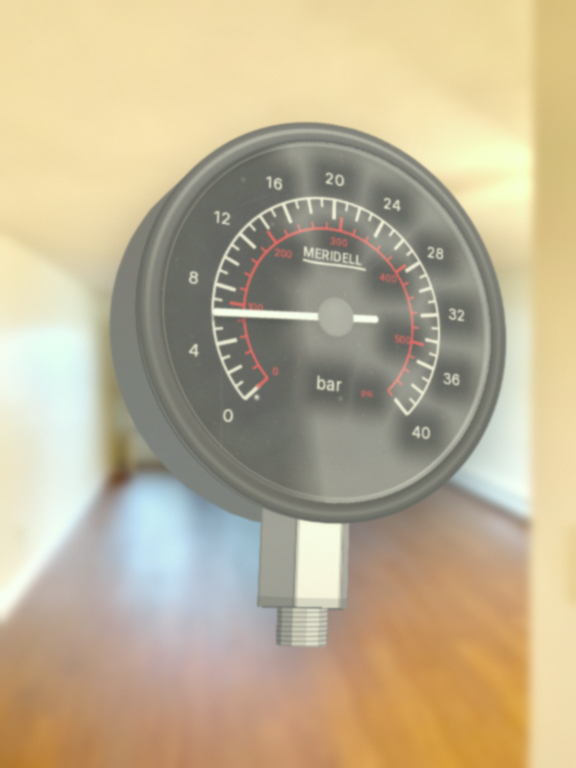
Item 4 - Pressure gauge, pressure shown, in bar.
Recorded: 6 bar
